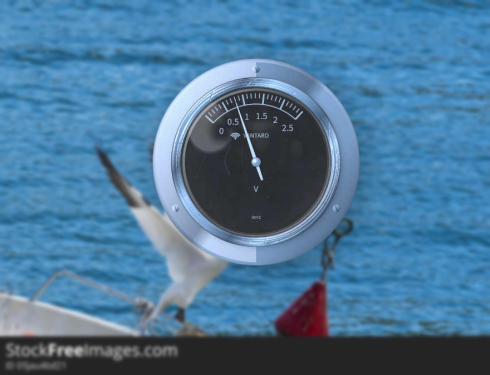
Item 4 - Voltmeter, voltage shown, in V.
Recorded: 0.8 V
